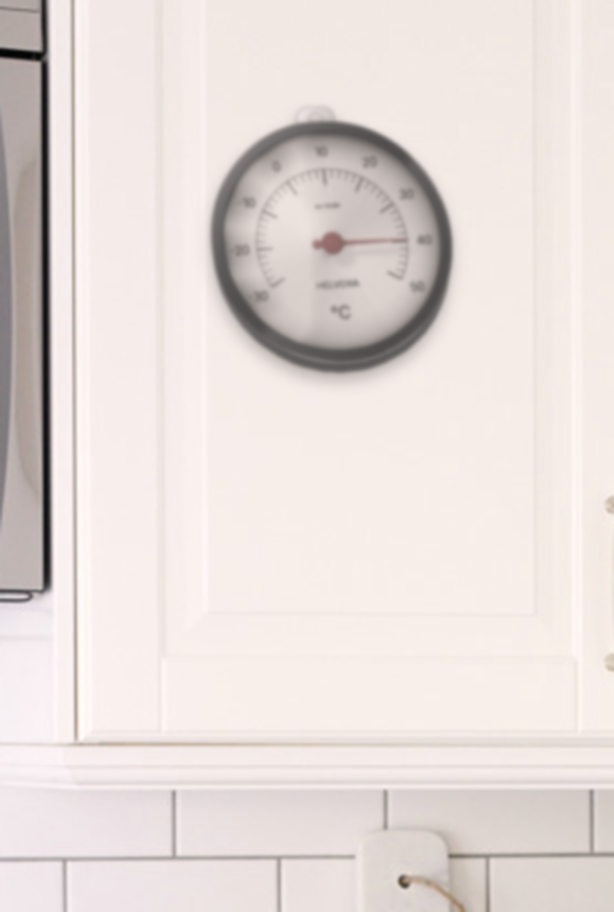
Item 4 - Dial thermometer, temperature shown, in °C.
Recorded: 40 °C
